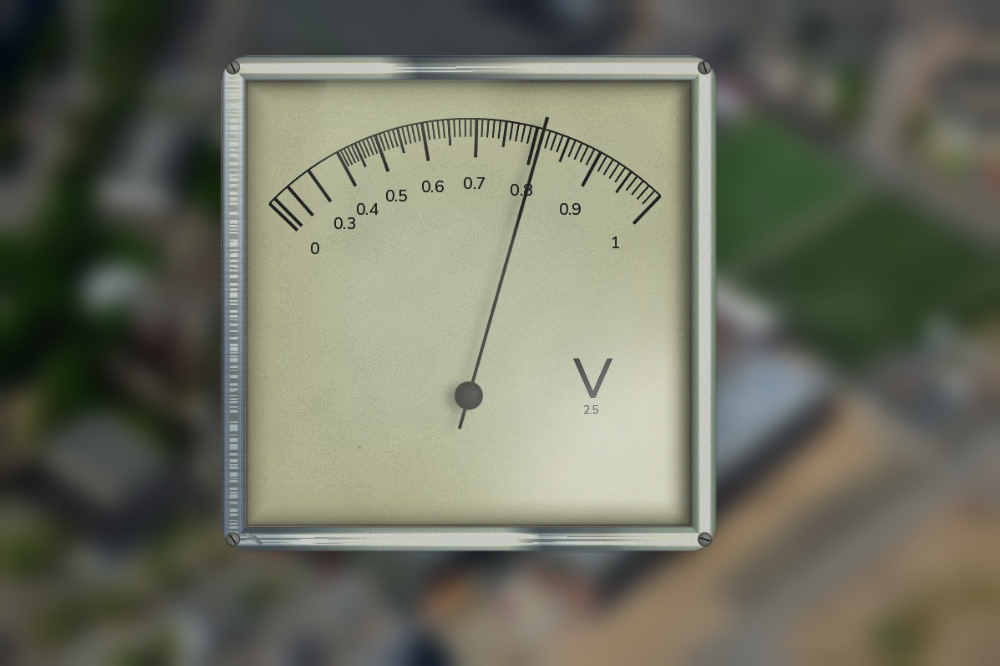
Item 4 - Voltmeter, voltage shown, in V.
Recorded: 0.81 V
